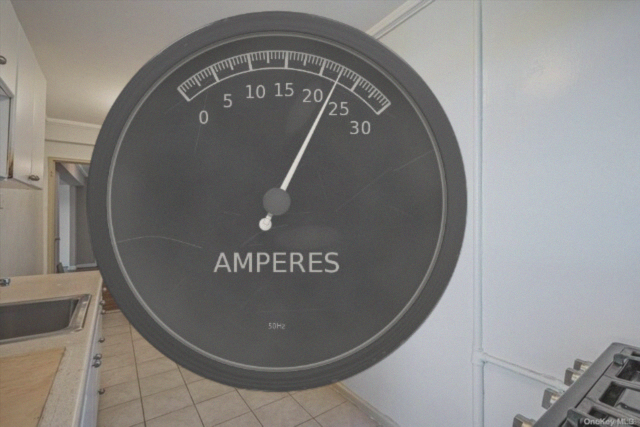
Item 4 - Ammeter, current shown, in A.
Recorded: 22.5 A
